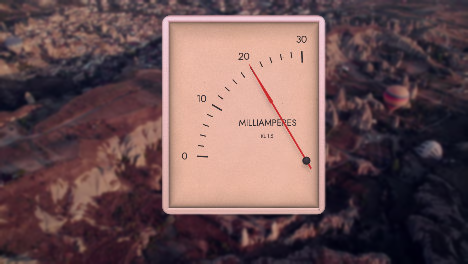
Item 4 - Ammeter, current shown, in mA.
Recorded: 20 mA
